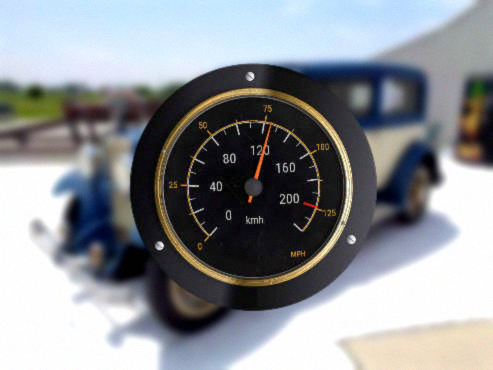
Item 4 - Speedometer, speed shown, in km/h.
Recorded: 125 km/h
